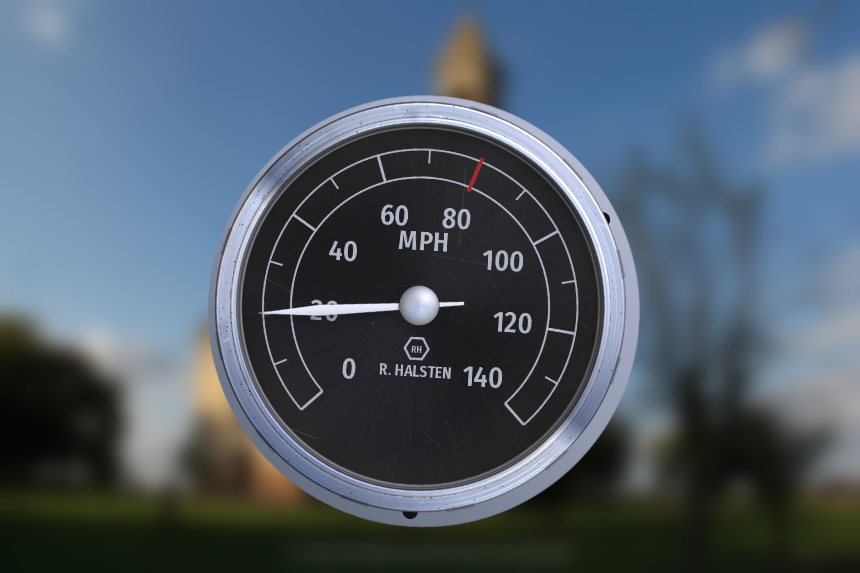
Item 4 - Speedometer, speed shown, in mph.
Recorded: 20 mph
